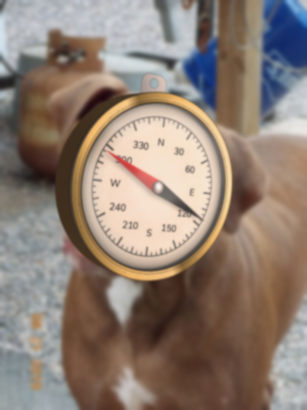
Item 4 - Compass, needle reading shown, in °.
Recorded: 295 °
